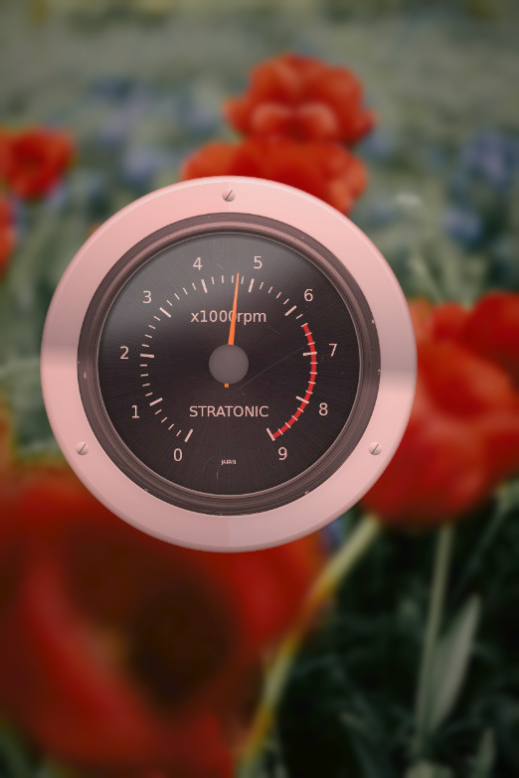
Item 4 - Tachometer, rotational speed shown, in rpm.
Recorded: 4700 rpm
